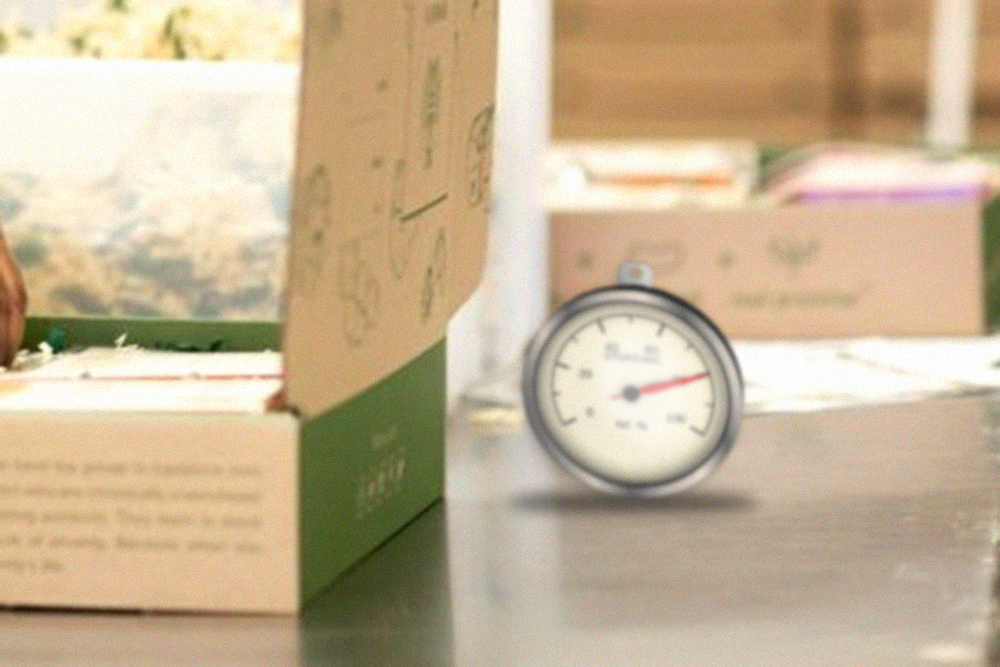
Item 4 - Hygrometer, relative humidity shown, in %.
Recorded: 80 %
